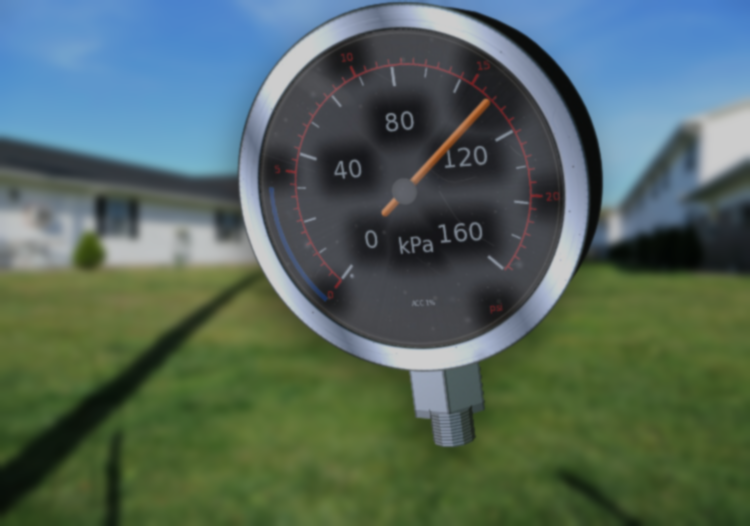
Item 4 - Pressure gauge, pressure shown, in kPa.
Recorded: 110 kPa
